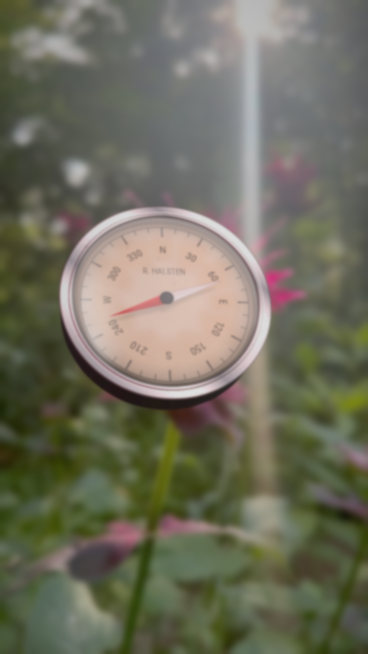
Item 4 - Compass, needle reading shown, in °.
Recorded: 250 °
